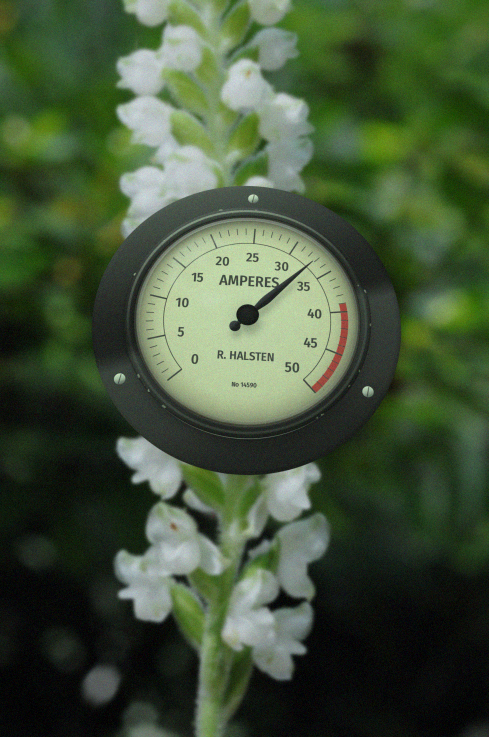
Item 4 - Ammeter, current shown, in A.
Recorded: 33 A
